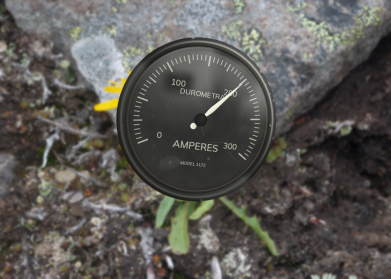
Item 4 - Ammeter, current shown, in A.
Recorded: 200 A
